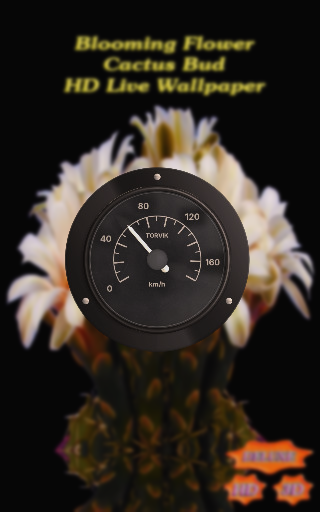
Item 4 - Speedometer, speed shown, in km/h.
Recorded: 60 km/h
